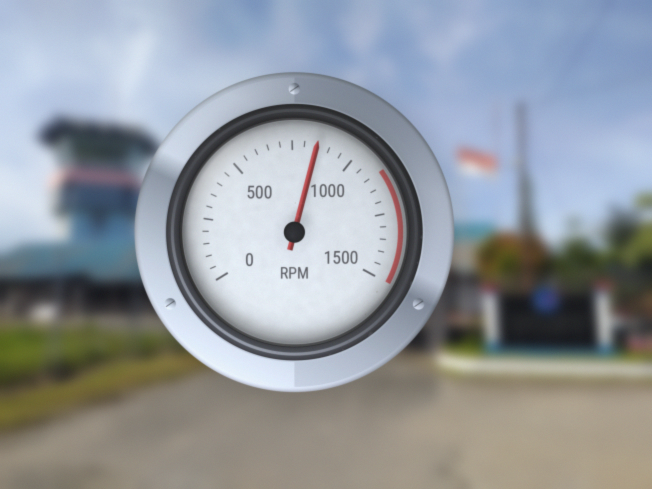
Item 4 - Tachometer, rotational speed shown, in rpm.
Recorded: 850 rpm
